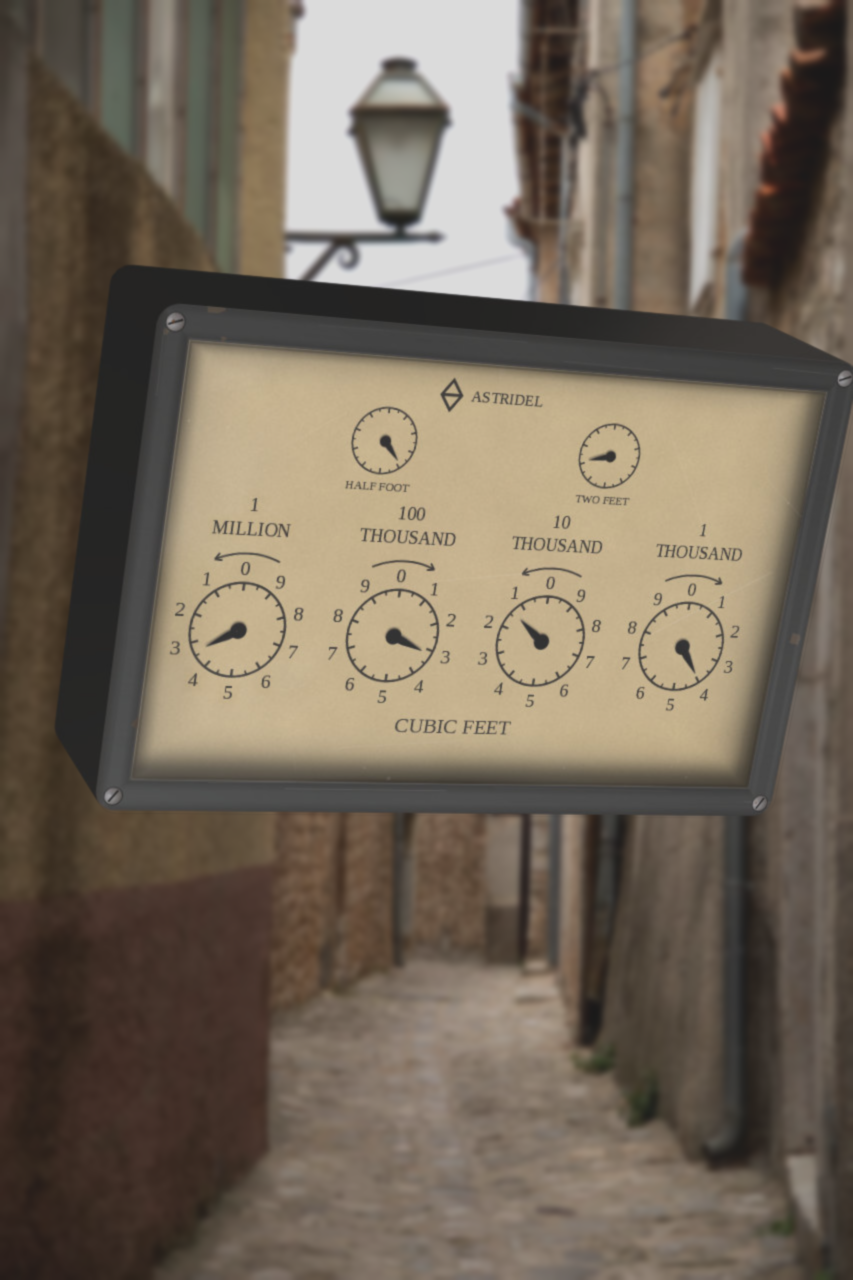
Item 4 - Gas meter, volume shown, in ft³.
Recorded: 331400 ft³
